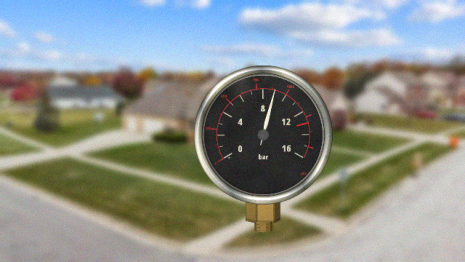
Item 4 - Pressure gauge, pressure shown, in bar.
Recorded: 9 bar
